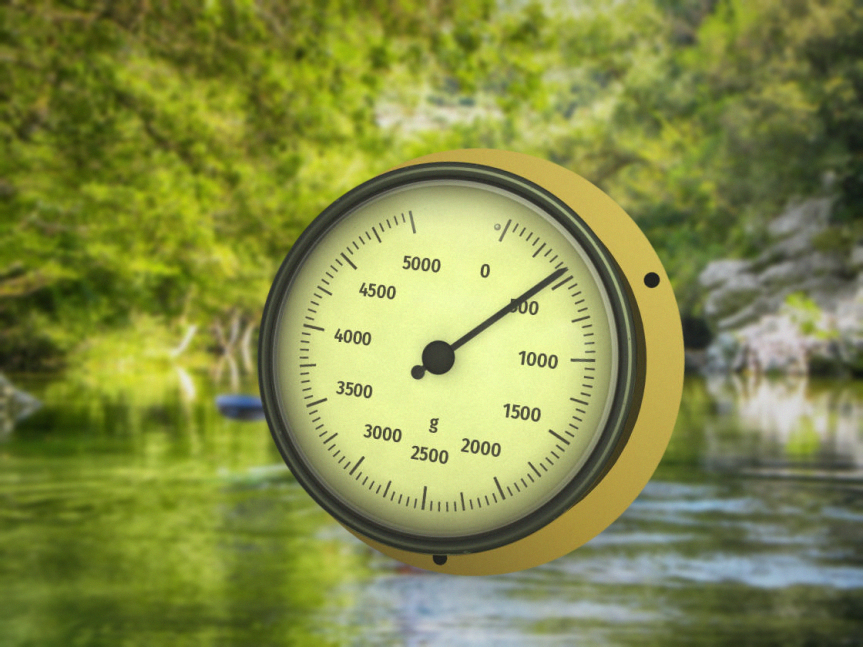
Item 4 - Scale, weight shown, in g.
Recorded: 450 g
